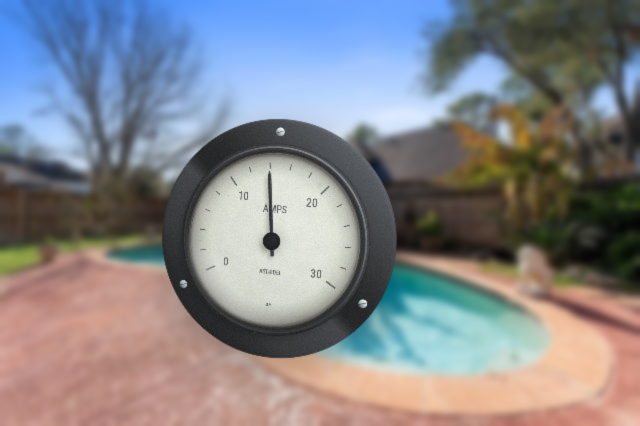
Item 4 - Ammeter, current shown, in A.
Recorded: 14 A
